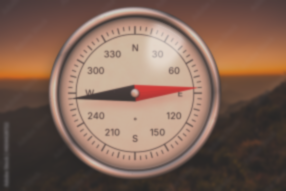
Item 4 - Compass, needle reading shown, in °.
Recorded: 85 °
